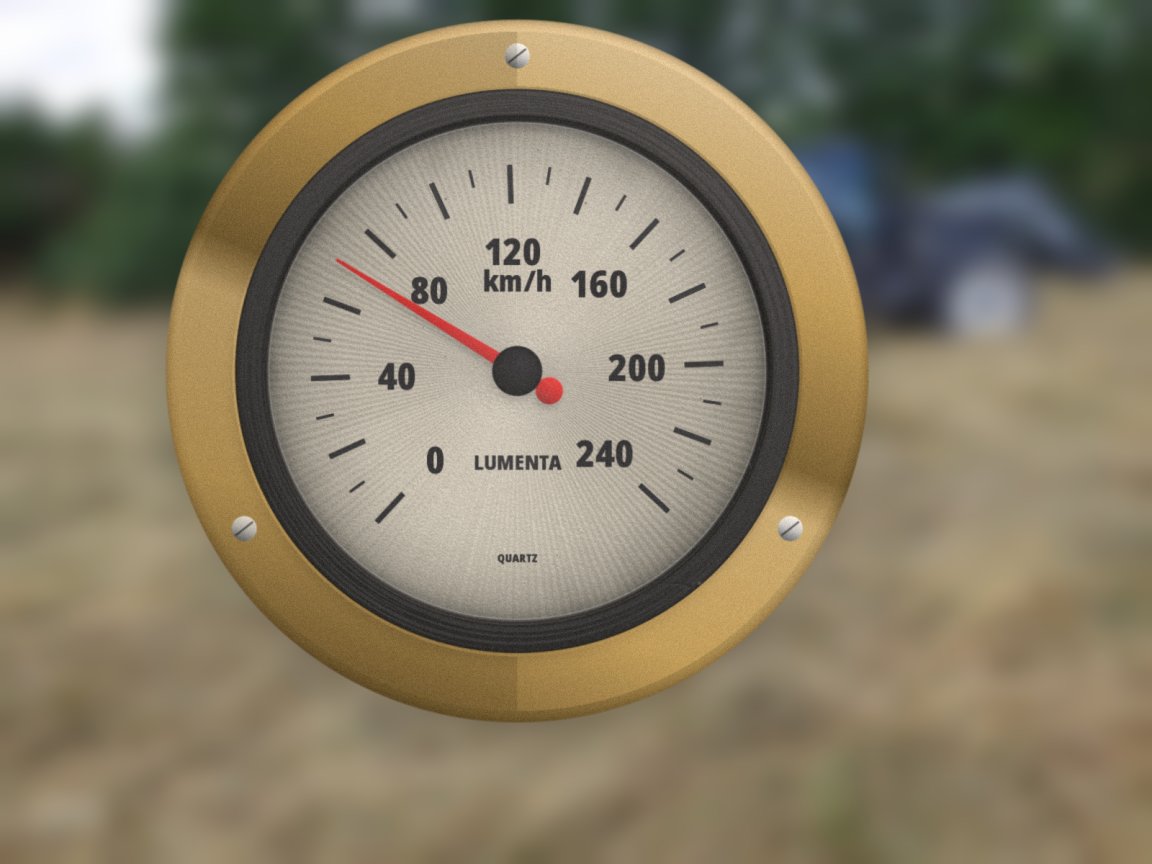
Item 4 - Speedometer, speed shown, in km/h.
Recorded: 70 km/h
